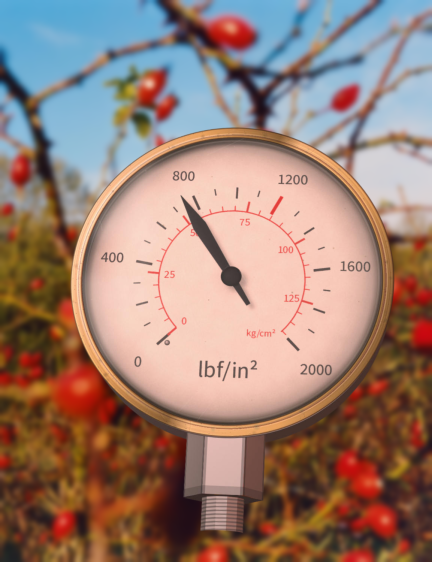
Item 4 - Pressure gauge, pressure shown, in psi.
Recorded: 750 psi
